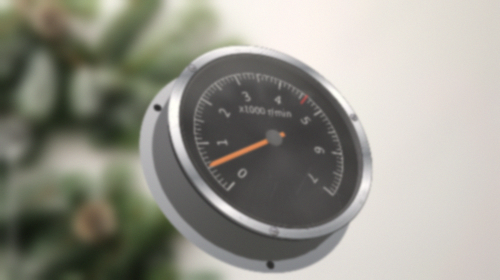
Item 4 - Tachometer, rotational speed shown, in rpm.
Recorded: 500 rpm
